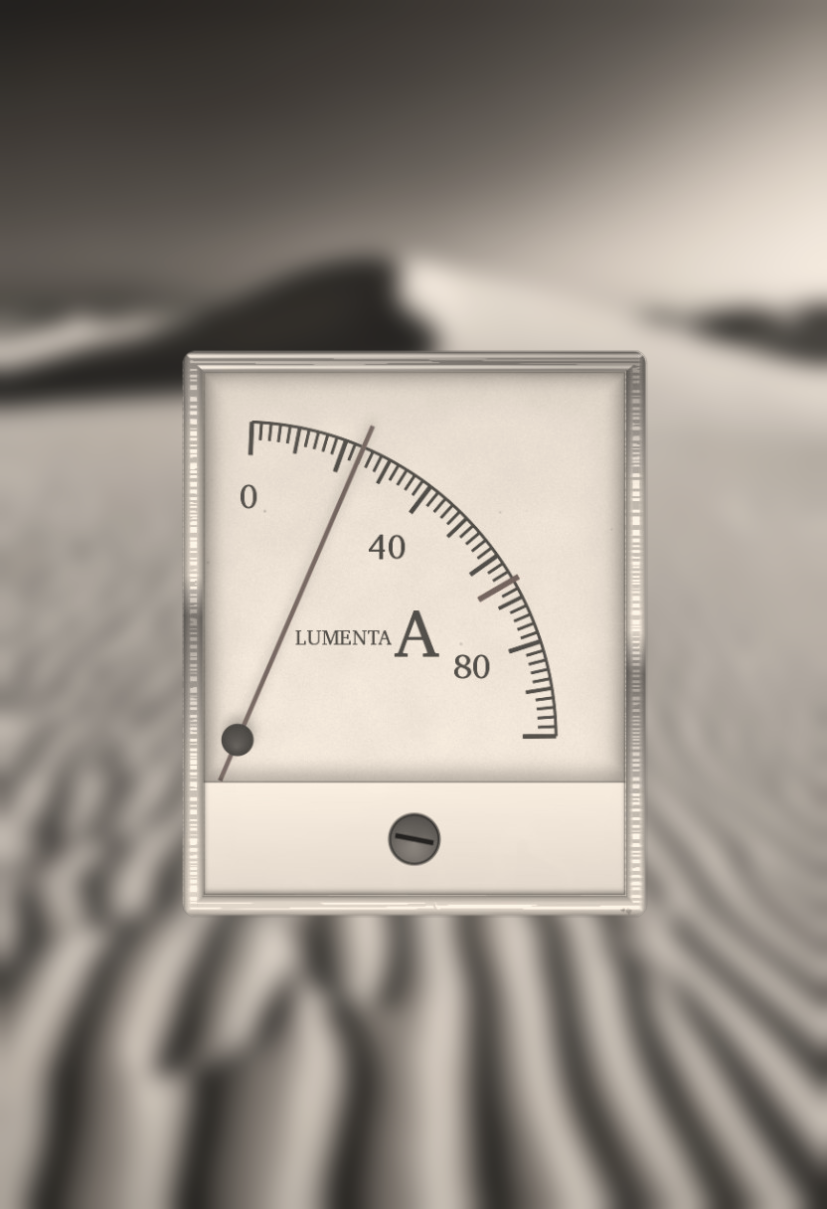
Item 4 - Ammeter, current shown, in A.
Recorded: 24 A
